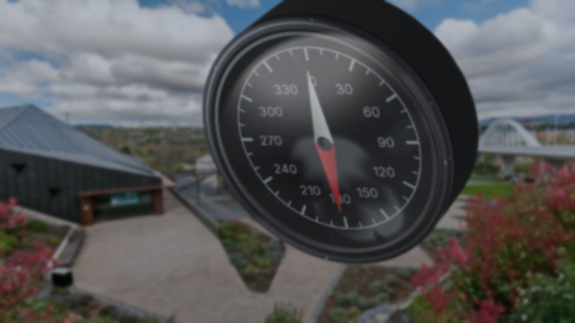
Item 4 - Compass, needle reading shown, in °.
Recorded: 180 °
